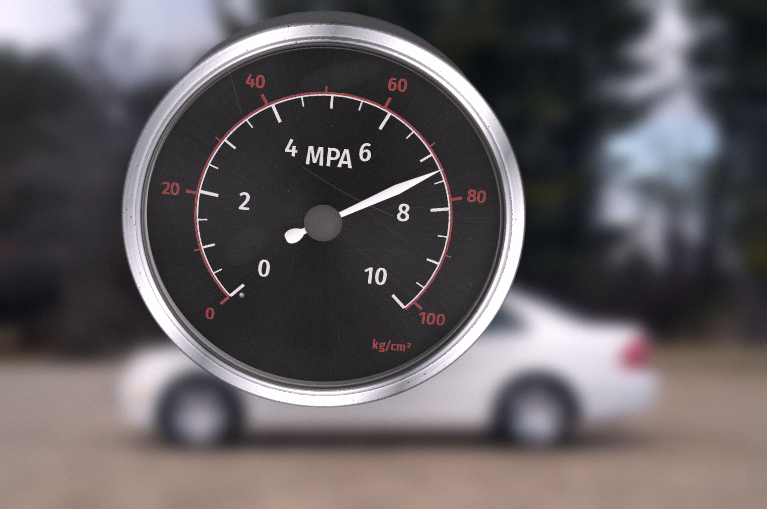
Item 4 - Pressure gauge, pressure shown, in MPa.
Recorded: 7.25 MPa
